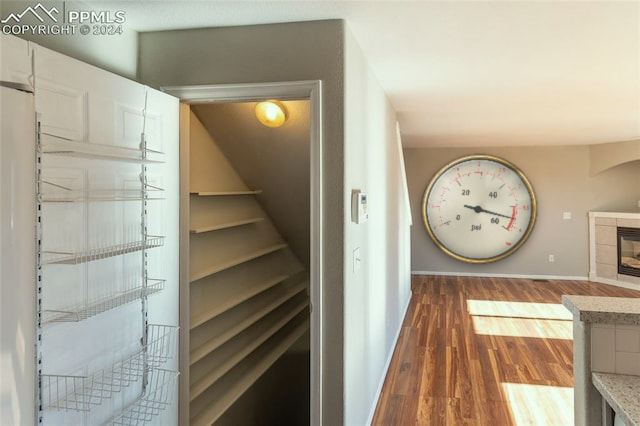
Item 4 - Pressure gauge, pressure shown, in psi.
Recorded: 55 psi
